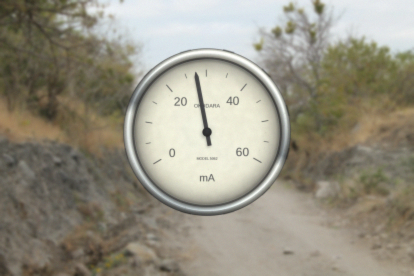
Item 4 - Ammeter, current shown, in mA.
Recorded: 27.5 mA
